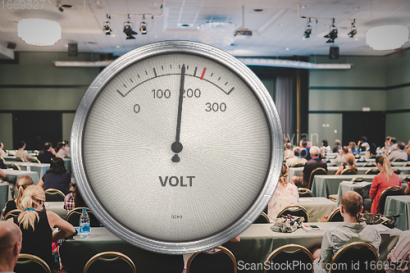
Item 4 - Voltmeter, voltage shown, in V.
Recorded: 170 V
